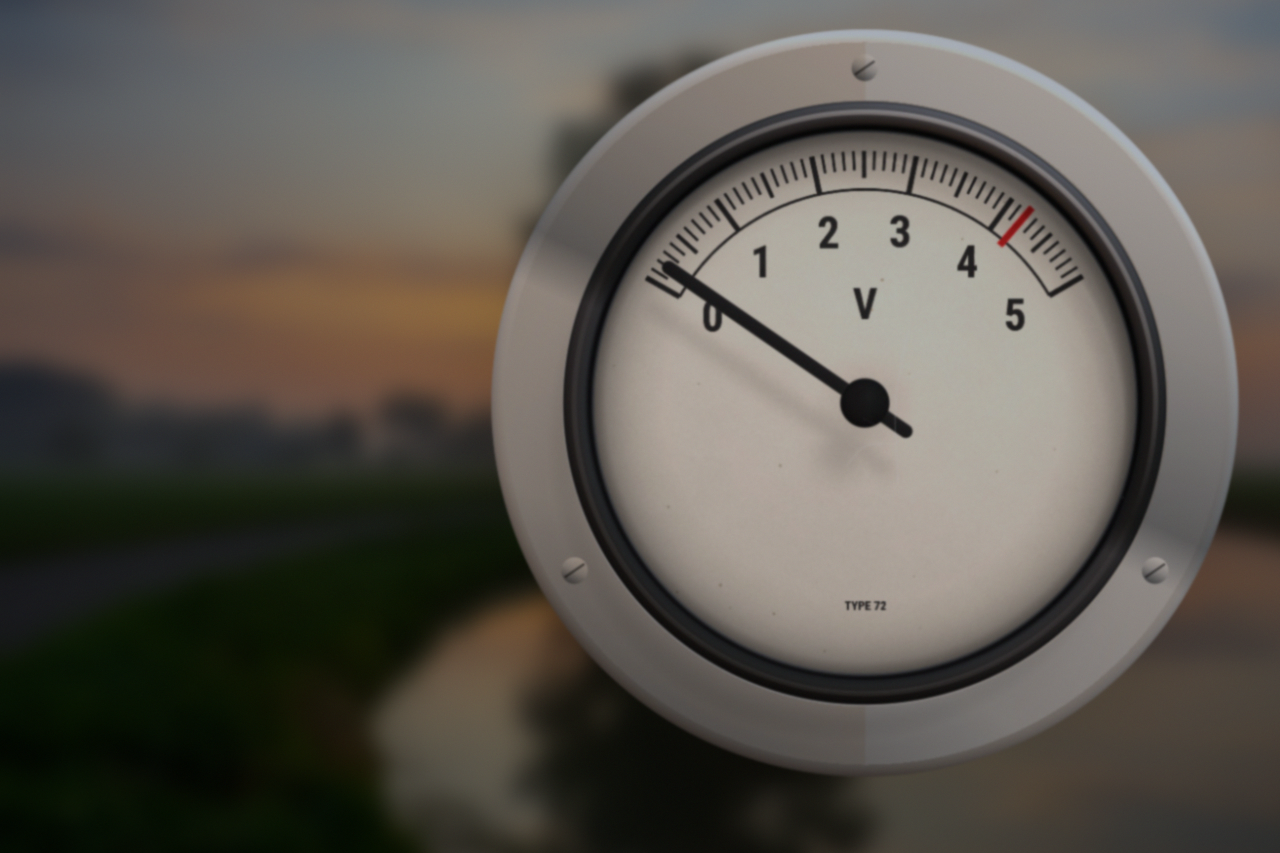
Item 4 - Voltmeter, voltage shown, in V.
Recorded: 0.2 V
